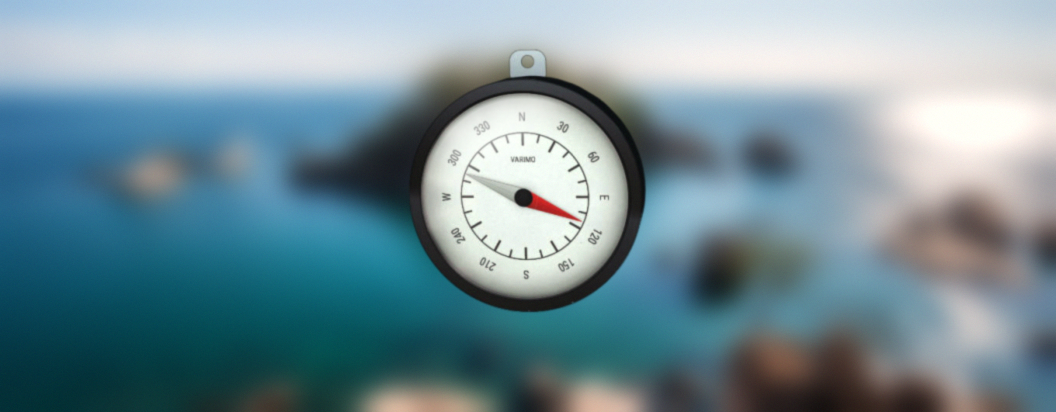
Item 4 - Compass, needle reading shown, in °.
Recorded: 112.5 °
